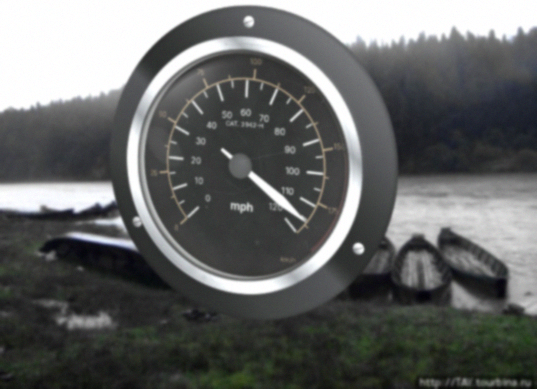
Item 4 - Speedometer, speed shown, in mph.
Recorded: 115 mph
